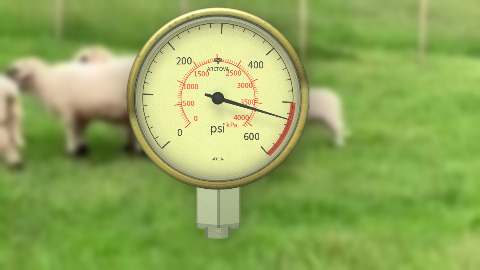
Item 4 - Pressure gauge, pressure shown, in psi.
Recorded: 530 psi
